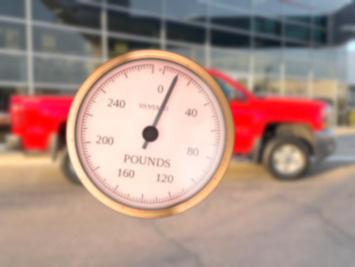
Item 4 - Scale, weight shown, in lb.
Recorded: 10 lb
